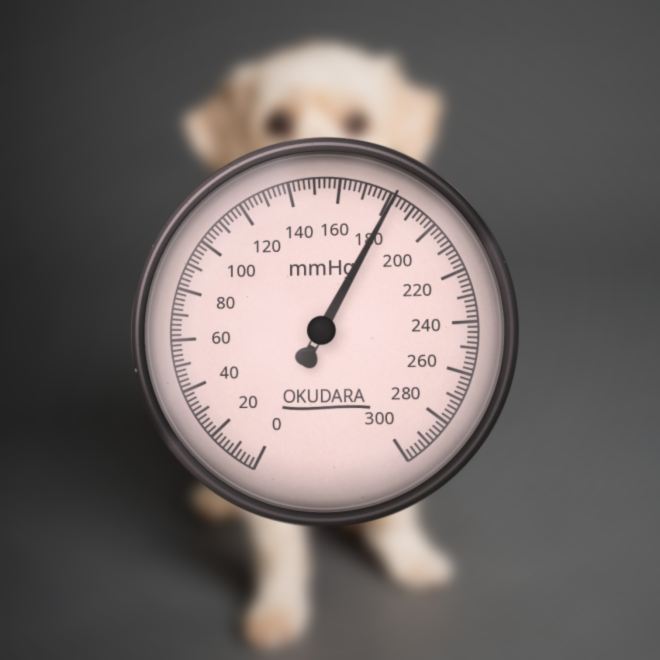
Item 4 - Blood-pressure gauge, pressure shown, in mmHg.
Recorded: 182 mmHg
